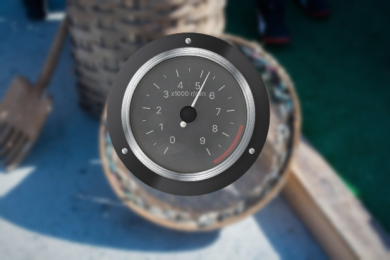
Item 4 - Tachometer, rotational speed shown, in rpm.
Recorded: 5250 rpm
